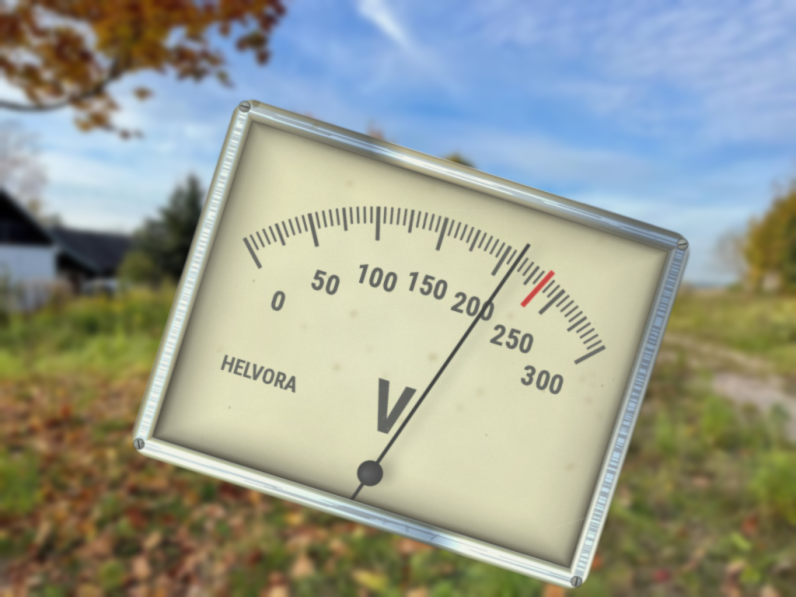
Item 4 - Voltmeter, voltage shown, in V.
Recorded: 210 V
